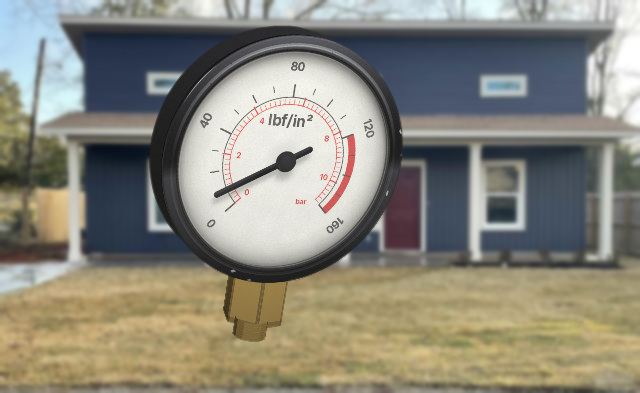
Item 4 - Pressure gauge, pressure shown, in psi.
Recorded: 10 psi
